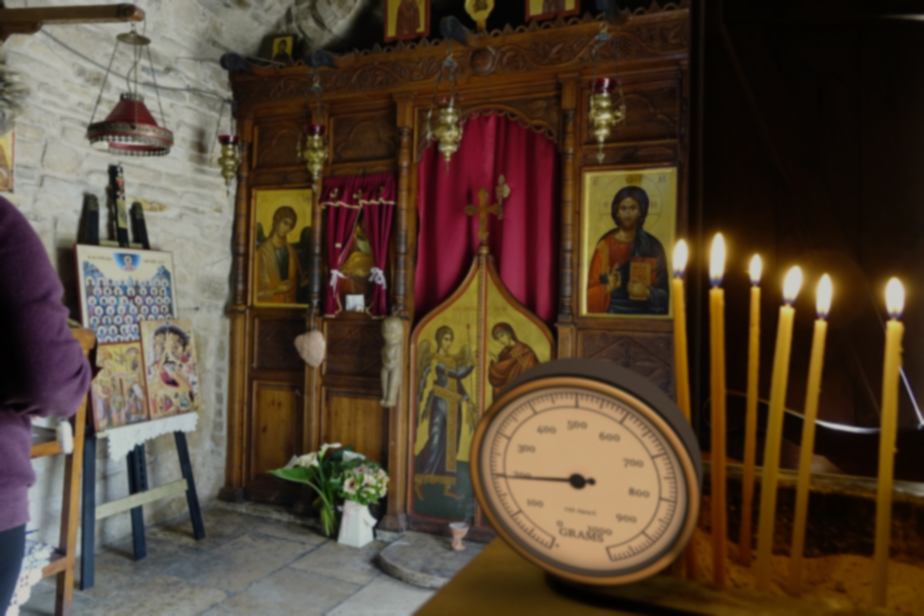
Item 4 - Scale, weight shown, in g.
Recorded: 200 g
